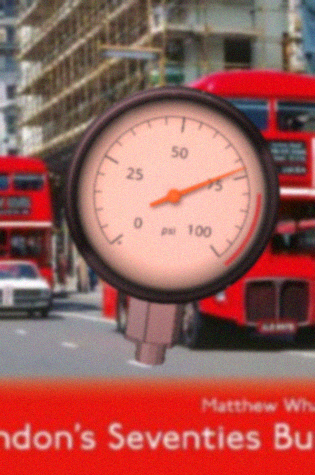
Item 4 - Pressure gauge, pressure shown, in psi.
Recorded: 72.5 psi
